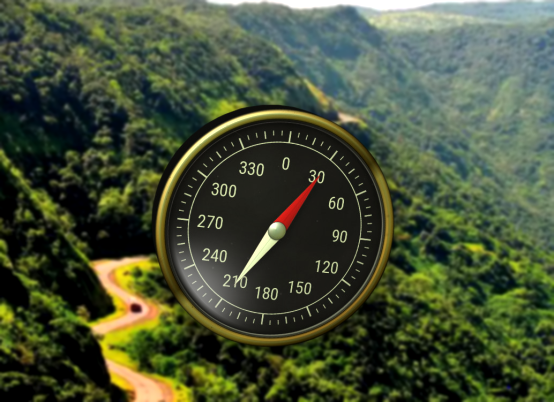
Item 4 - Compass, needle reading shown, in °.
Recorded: 30 °
